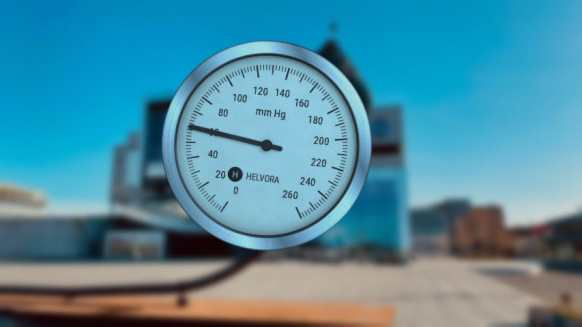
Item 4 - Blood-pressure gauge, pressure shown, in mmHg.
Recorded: 60 mmHg
